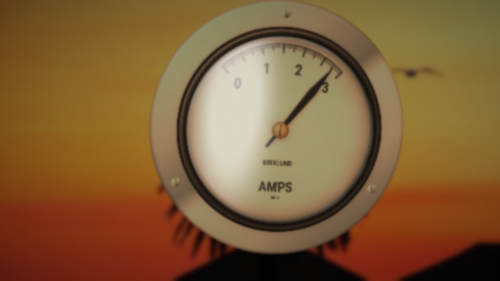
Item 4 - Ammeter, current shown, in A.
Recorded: 2.75 A
